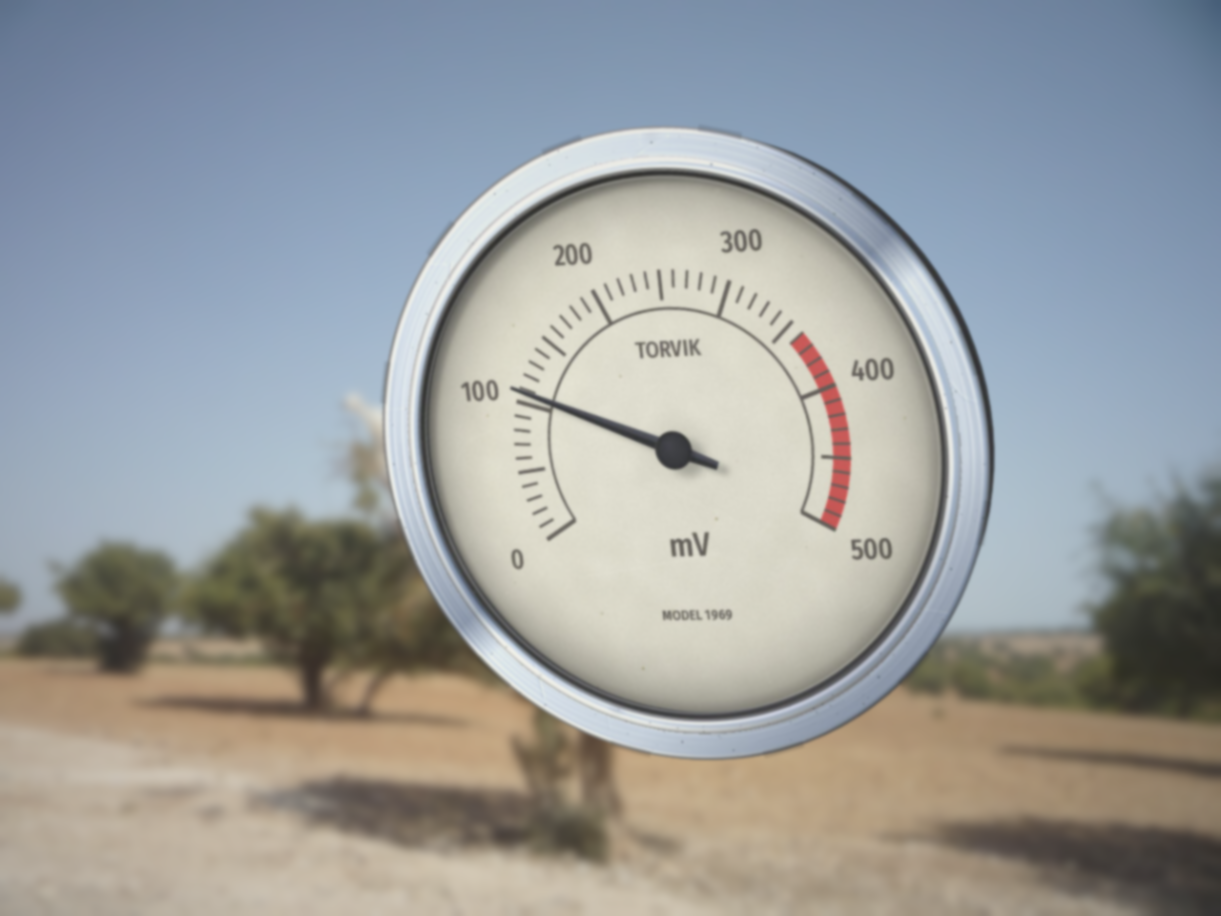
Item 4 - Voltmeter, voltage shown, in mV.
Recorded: 110 mV
